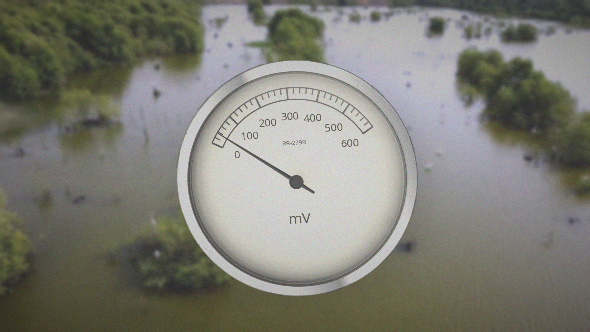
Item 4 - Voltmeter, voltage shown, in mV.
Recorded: 40 mV
